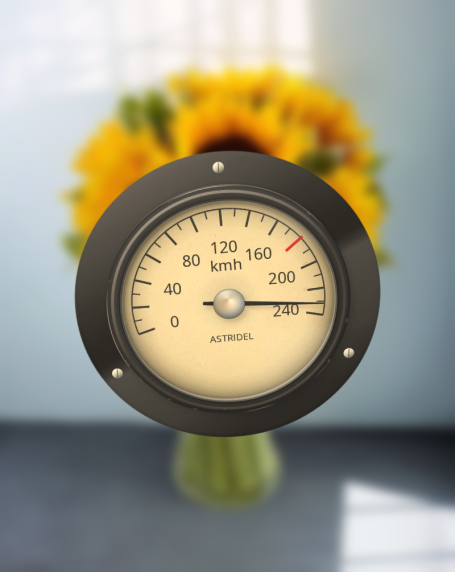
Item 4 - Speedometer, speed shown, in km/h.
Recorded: 230 km/h
